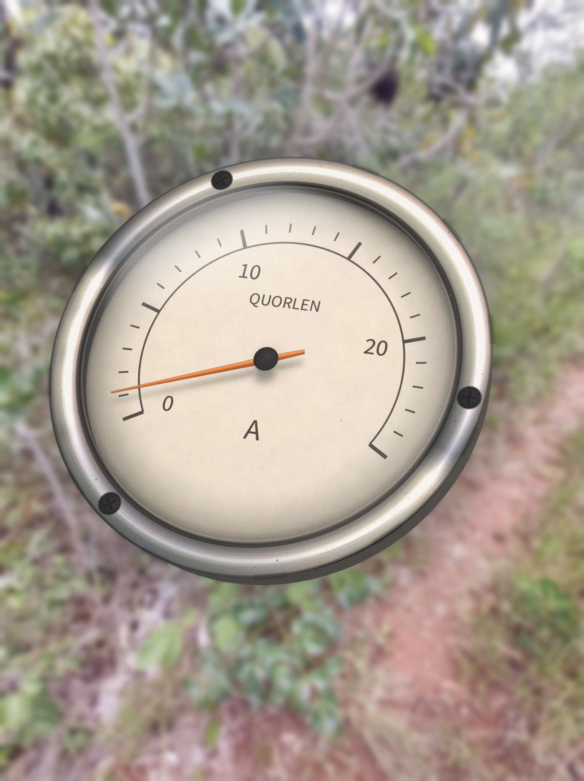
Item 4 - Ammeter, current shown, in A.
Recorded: 1 A
